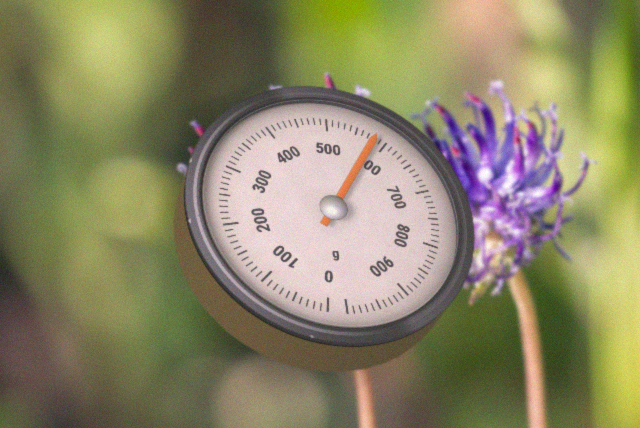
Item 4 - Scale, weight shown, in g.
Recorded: 580 g
